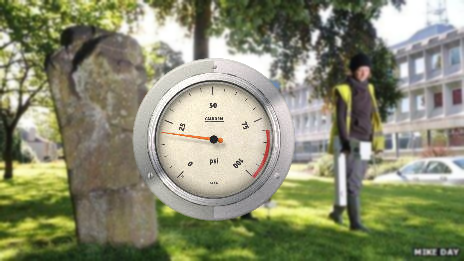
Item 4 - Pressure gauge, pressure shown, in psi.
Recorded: 20 psi
